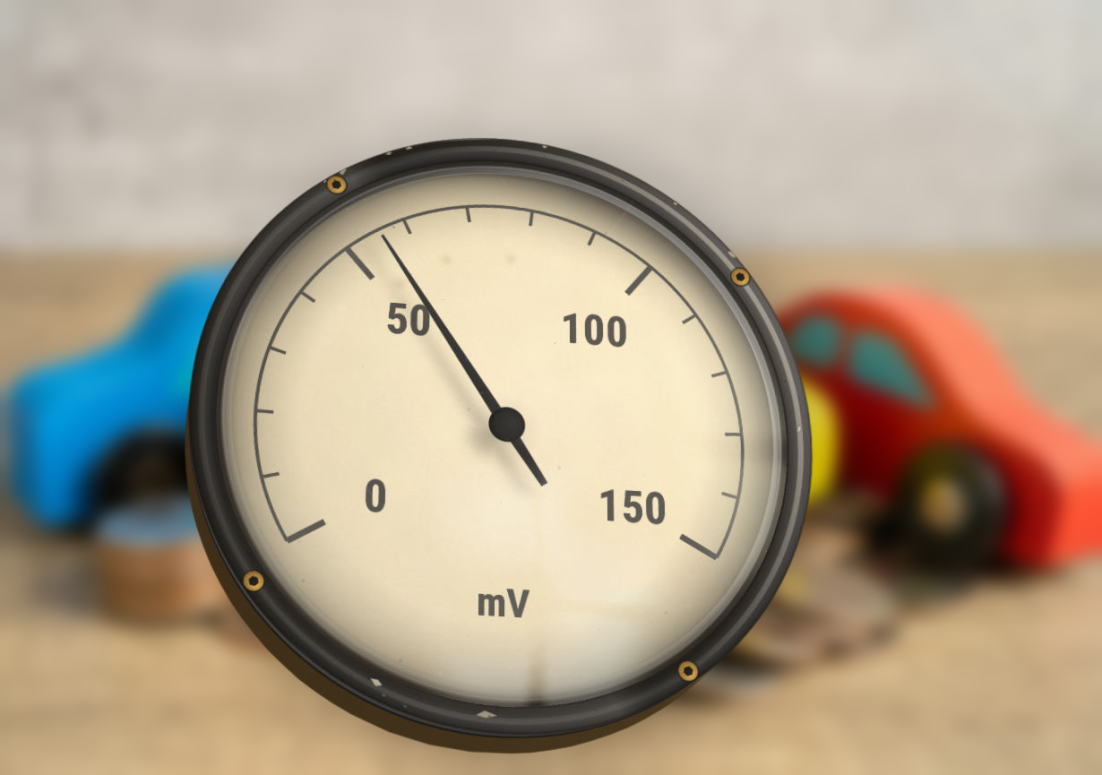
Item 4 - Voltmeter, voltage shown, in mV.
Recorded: 55 mV
